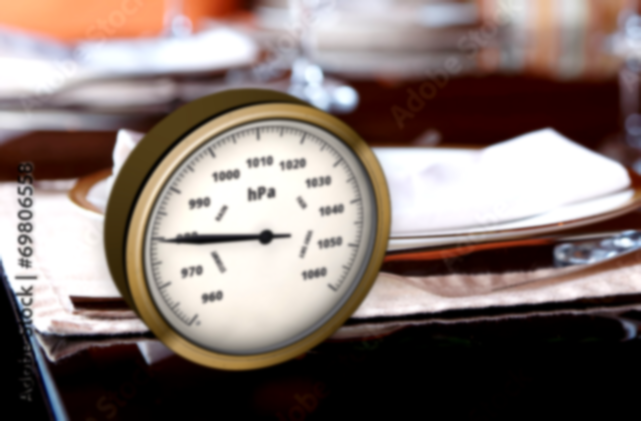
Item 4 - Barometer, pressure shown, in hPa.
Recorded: 980 hPa
